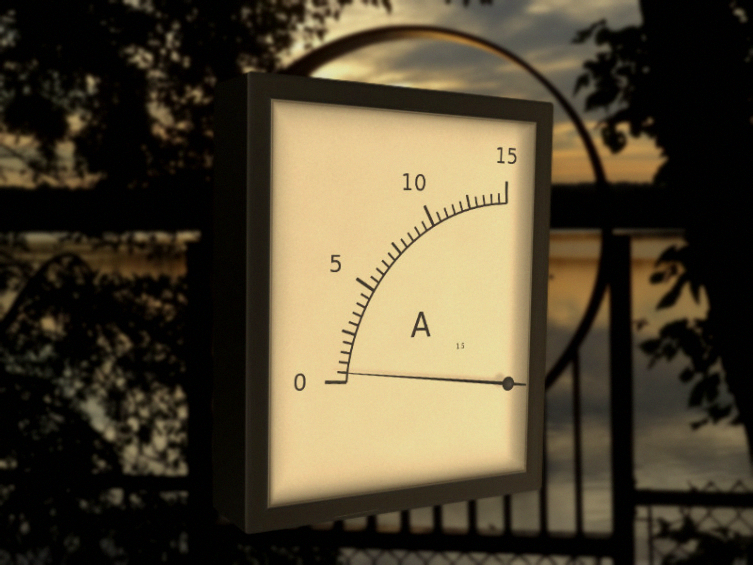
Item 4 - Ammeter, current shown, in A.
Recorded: 0.5 A
